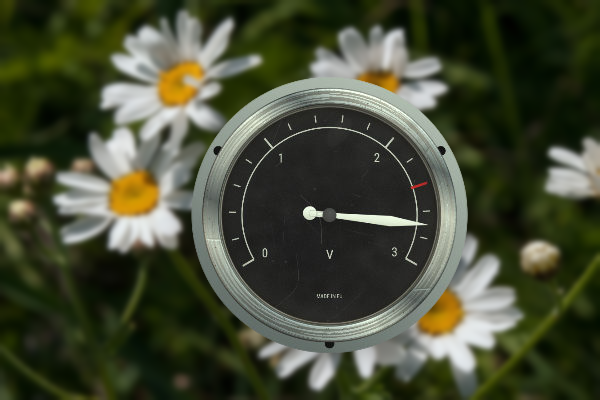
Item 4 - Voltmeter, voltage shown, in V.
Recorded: 2.7 V
